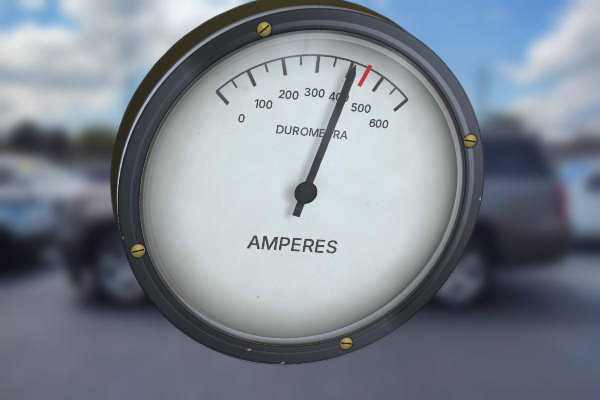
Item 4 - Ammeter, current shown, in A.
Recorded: 400 A
